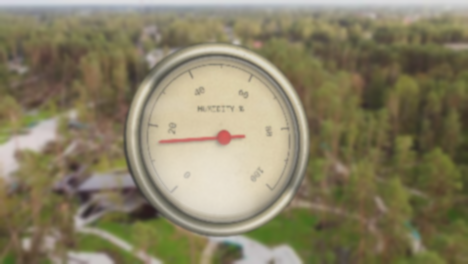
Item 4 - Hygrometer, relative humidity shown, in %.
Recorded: 15 %
